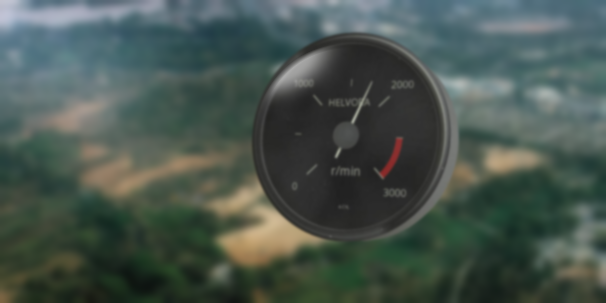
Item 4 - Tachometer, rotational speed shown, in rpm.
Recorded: 1750 rpm
